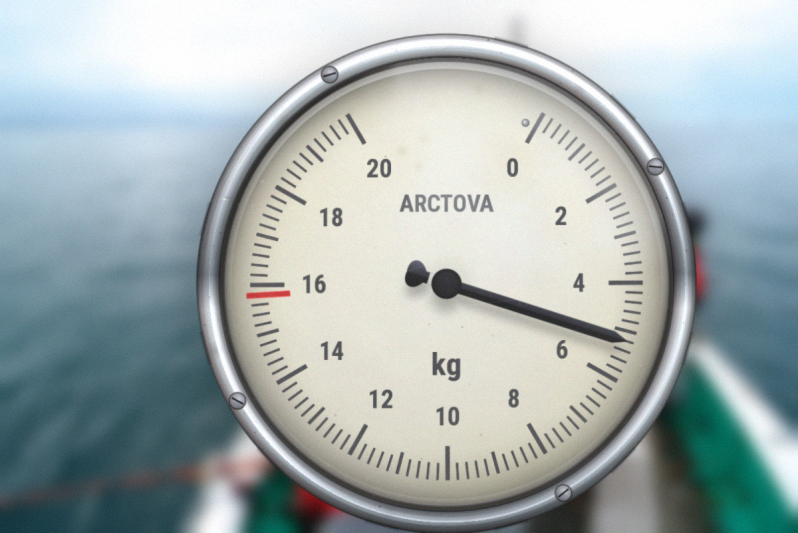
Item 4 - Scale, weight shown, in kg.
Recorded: 5.2 kg
